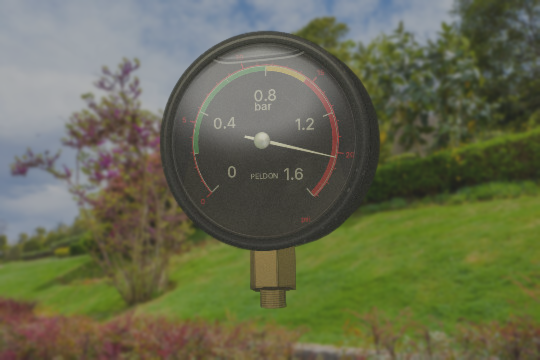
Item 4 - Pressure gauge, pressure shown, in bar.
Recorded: 1.4 bar
